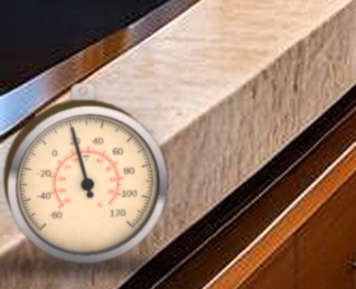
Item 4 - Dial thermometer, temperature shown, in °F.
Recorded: 20 °F
